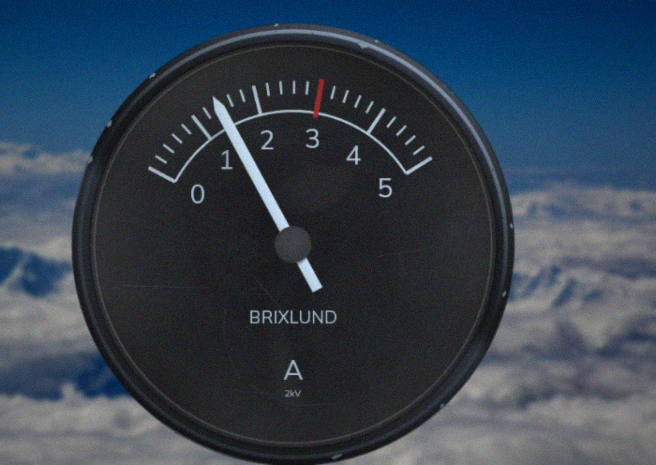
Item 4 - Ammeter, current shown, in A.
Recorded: 1.4 A
